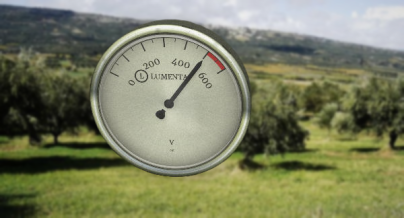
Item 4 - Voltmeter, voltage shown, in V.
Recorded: 500 V
